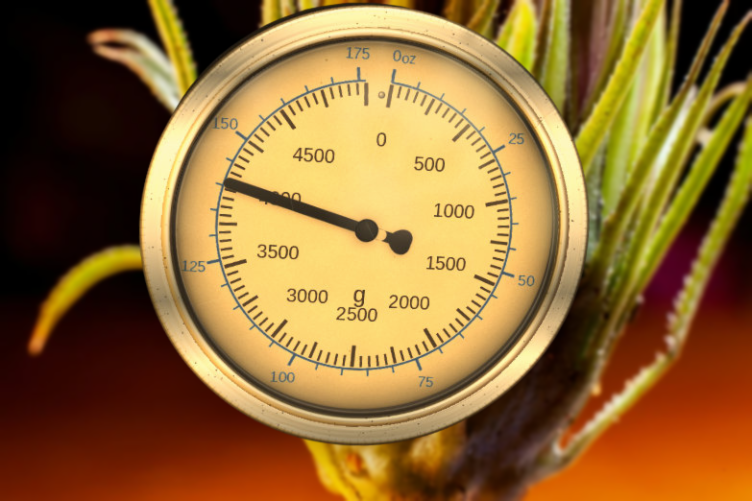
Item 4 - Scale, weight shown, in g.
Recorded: 4000 g
